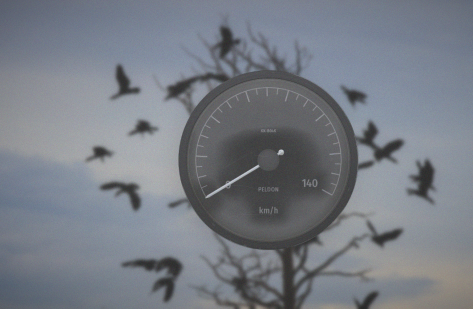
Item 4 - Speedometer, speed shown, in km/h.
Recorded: 0 km/h
